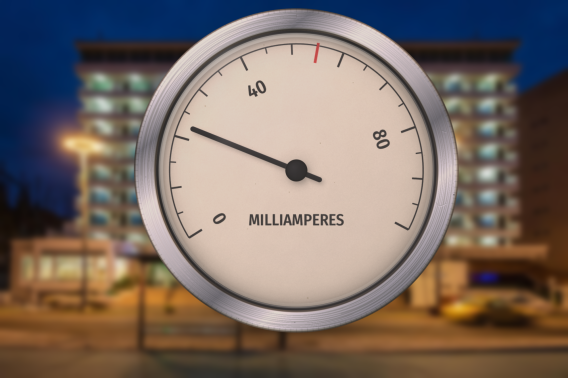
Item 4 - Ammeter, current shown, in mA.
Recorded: 22.5 mA
